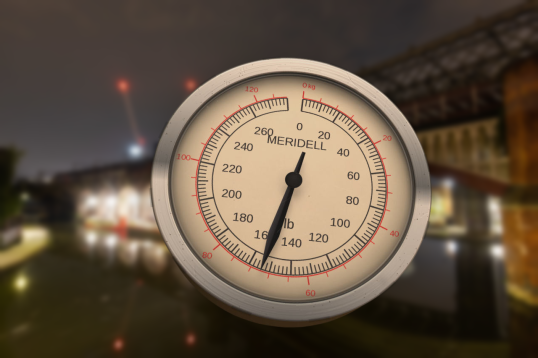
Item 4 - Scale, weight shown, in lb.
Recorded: 154 lb
